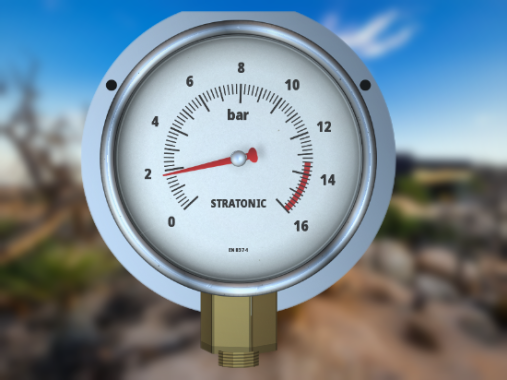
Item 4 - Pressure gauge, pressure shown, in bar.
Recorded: 1.8 bar
